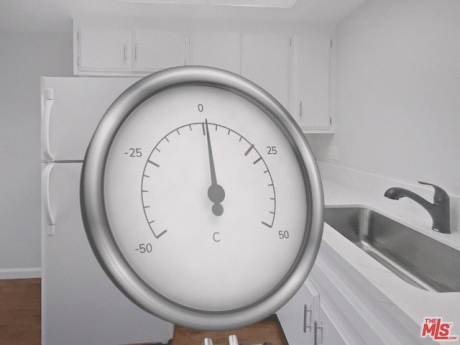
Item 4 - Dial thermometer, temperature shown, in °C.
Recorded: 0 °C
